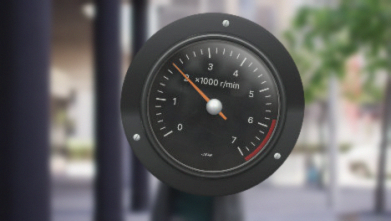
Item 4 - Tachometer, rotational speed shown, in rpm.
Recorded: 2000 rpm
